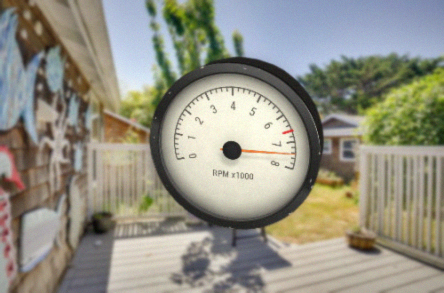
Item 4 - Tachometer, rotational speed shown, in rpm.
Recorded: 7400 rpm
